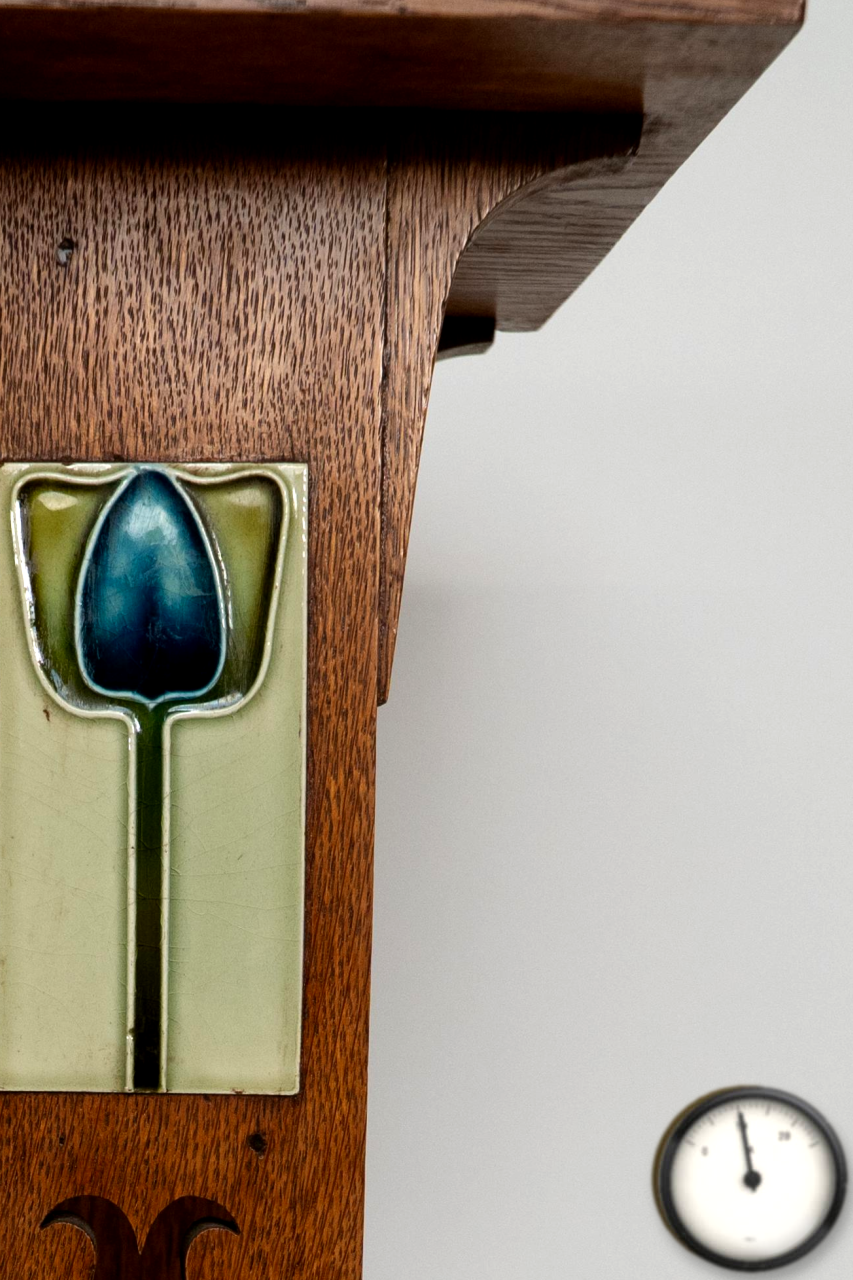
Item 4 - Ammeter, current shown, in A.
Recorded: 10 A
